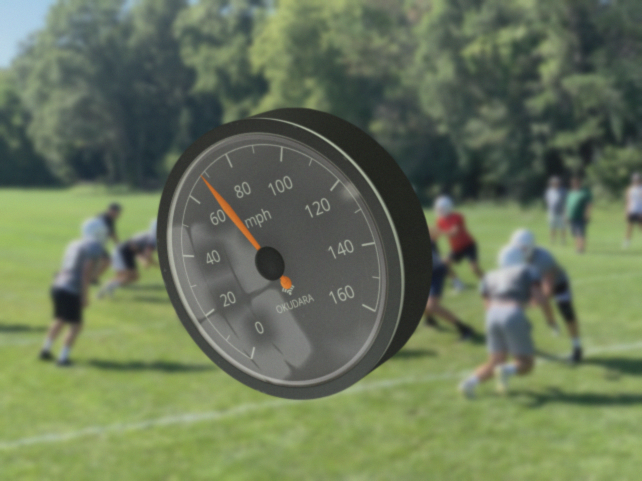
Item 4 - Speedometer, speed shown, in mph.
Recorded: 70 mph
